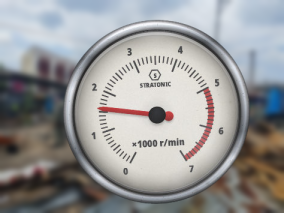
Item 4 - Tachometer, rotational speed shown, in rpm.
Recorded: 1600 rpm
